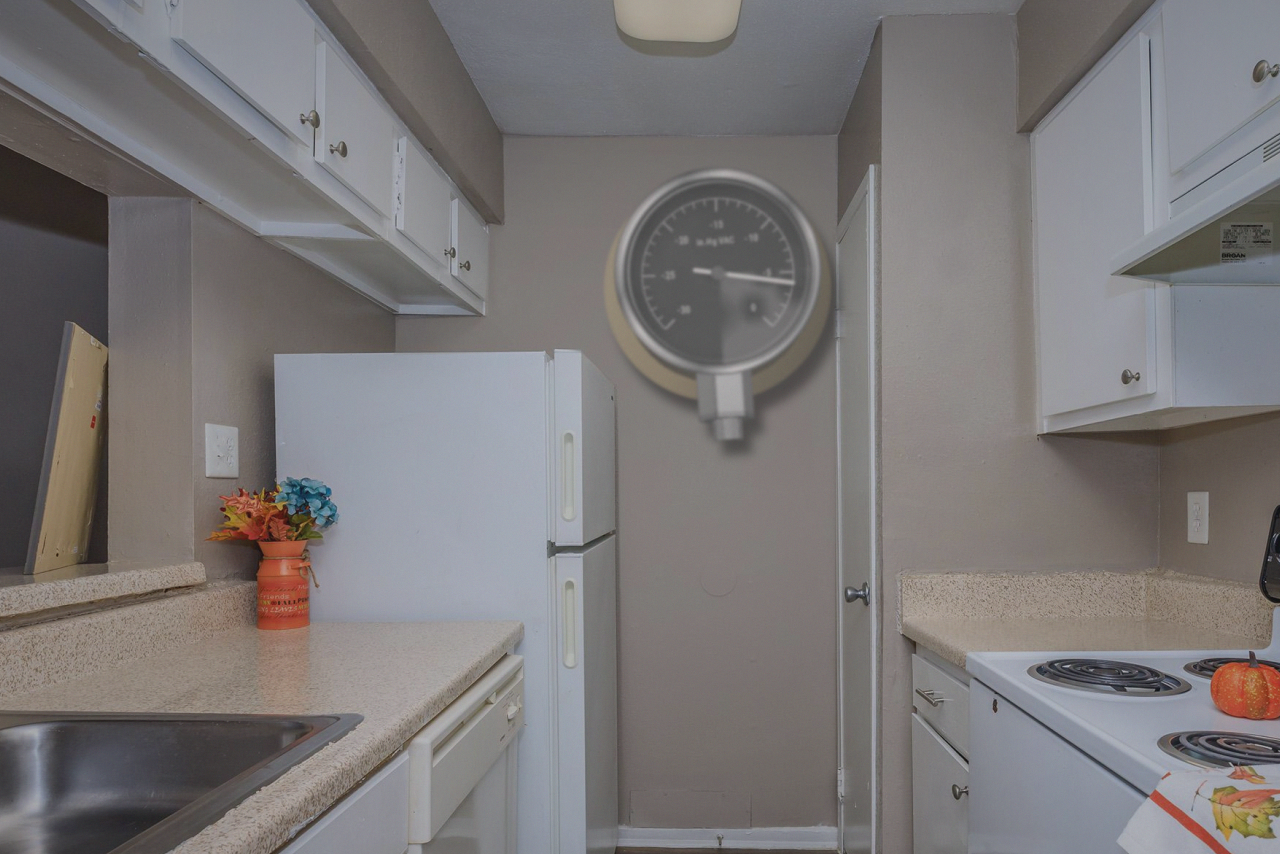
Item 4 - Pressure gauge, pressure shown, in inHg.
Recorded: -4 inHg
